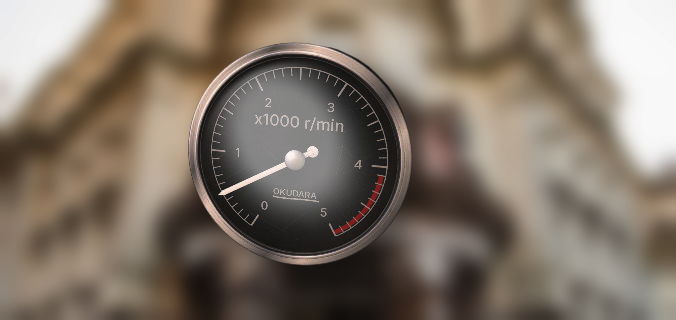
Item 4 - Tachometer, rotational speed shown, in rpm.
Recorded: 500 rpm
